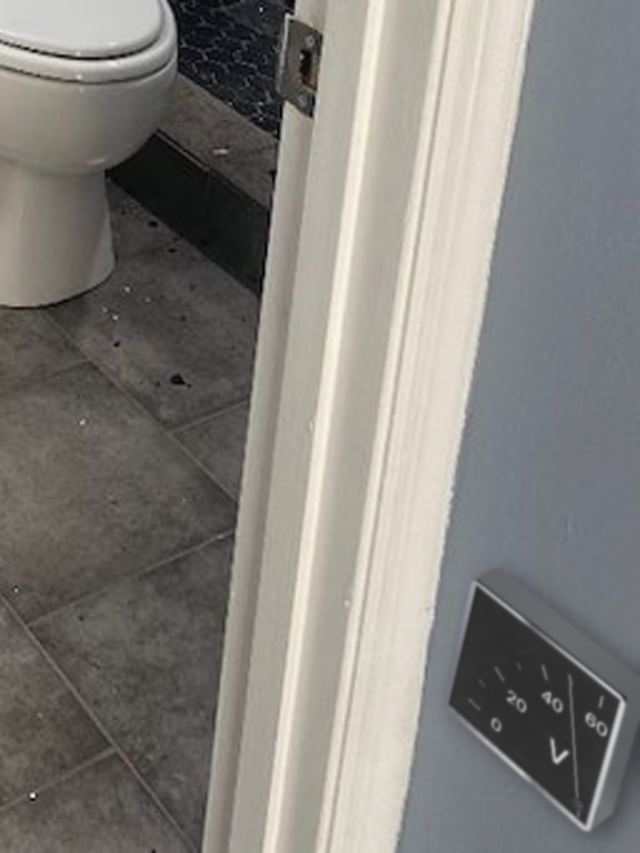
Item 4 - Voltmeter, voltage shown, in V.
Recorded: 50 V
